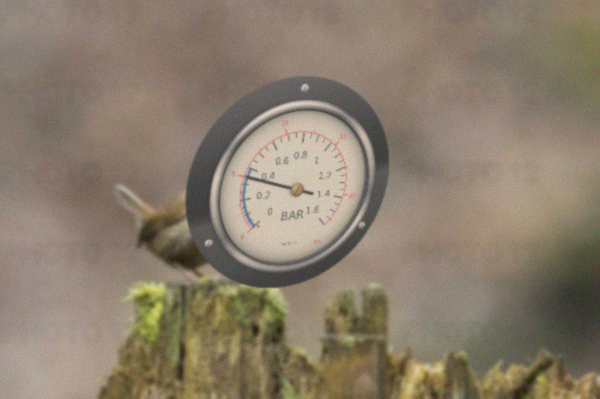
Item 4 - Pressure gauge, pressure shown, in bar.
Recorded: 0.35 bar
